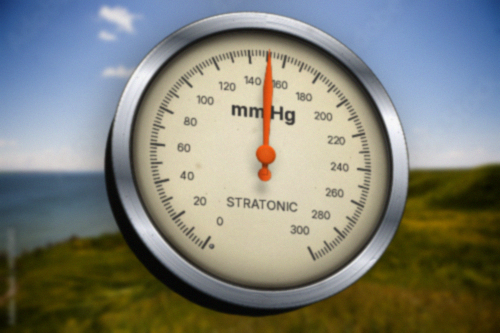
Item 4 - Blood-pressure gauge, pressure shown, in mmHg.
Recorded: 150 mmHg
